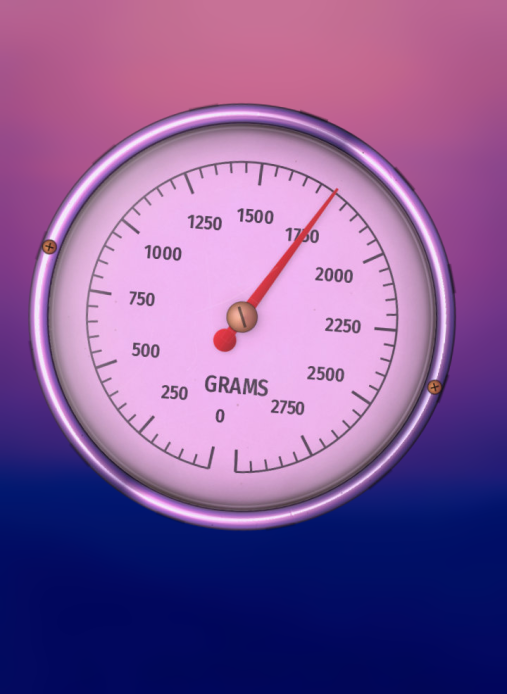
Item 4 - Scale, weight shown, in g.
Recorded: 1750 g
